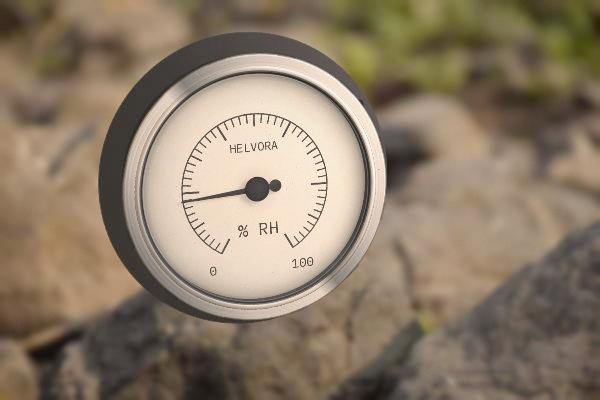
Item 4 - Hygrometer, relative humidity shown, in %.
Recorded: 18 %
